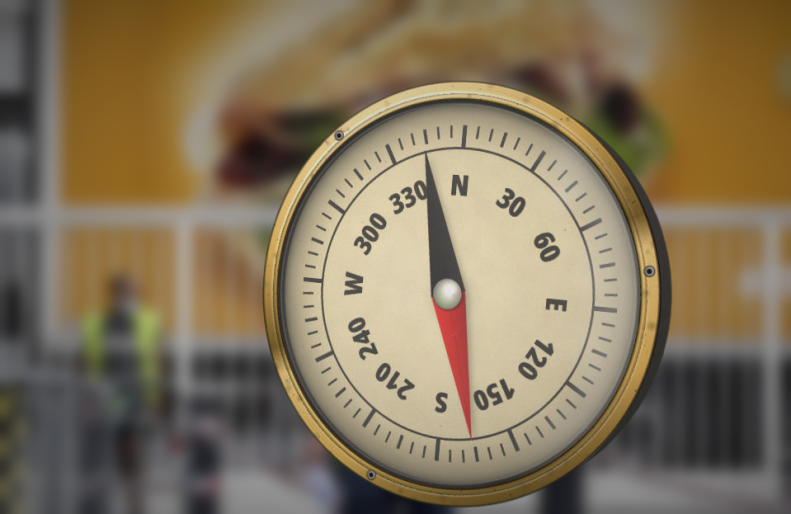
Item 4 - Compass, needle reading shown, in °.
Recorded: 165 °
